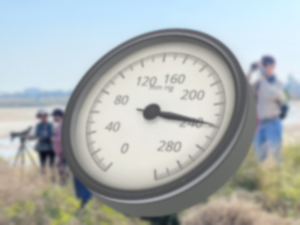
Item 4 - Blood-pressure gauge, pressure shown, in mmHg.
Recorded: 240 mmHg
